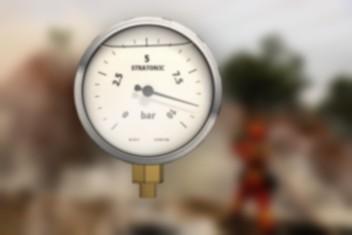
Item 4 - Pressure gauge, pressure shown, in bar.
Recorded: 9 bar
